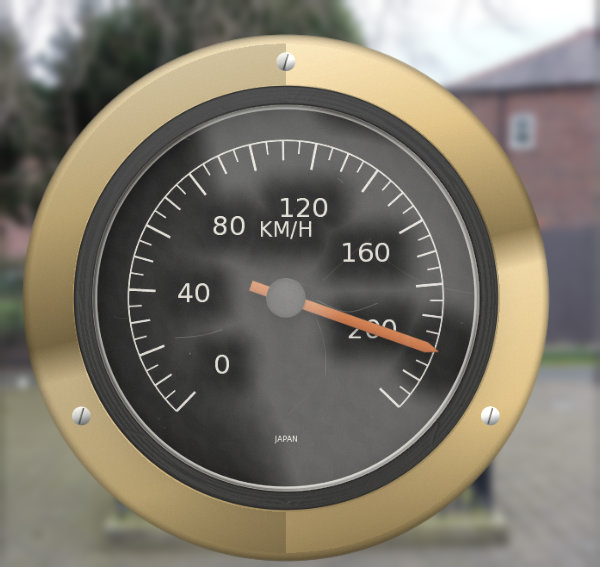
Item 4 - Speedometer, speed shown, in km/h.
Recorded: 200 km/h
